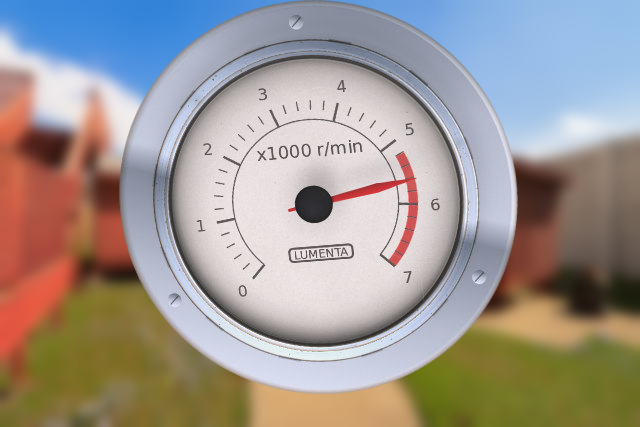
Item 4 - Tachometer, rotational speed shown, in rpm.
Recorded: 5600 rpm
